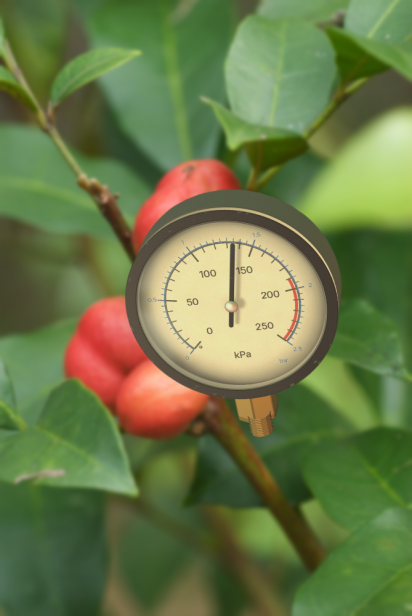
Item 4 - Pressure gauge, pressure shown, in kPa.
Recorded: 135 kPa
